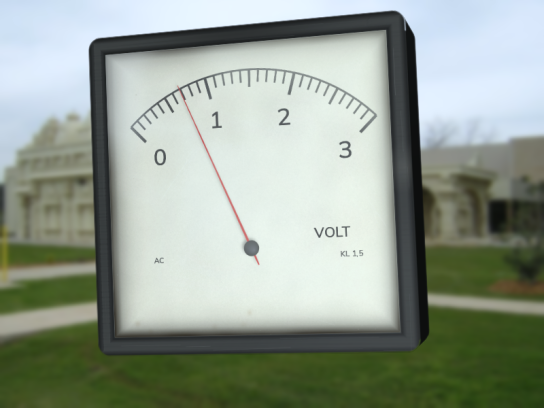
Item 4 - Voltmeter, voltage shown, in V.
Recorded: 0.7 V
